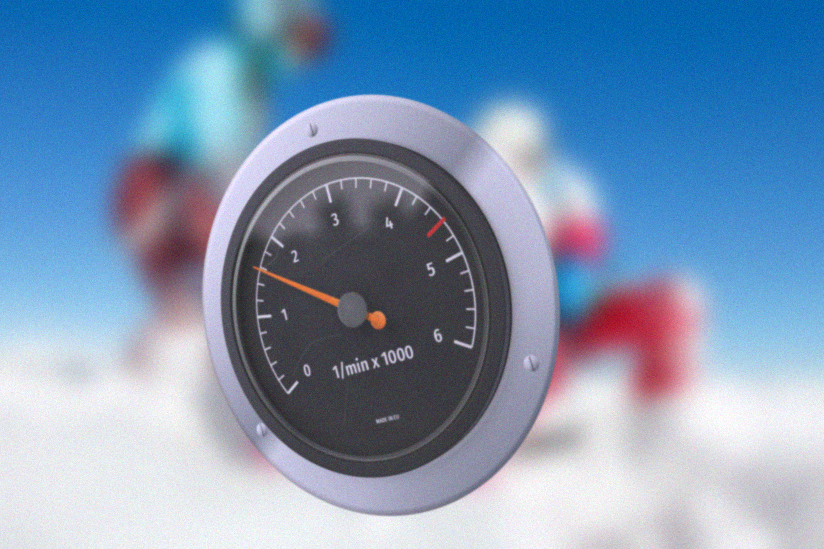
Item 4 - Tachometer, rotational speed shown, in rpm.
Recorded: 1600 rpm
